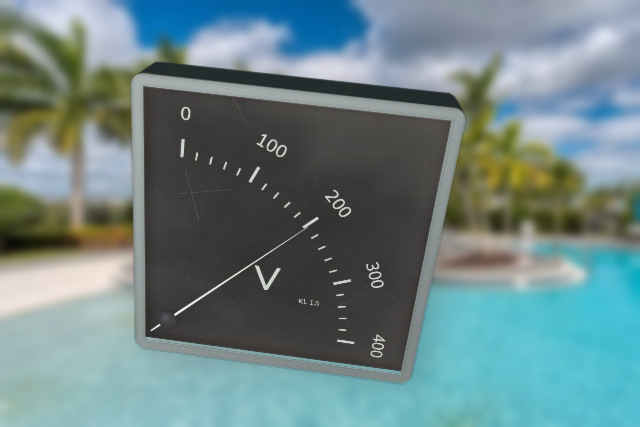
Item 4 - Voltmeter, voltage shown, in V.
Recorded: 200 V
